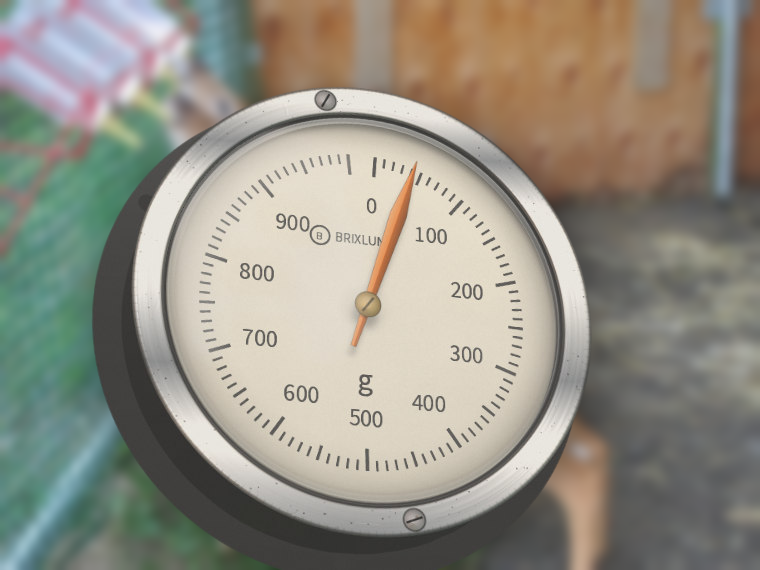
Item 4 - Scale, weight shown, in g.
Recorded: 40 g
